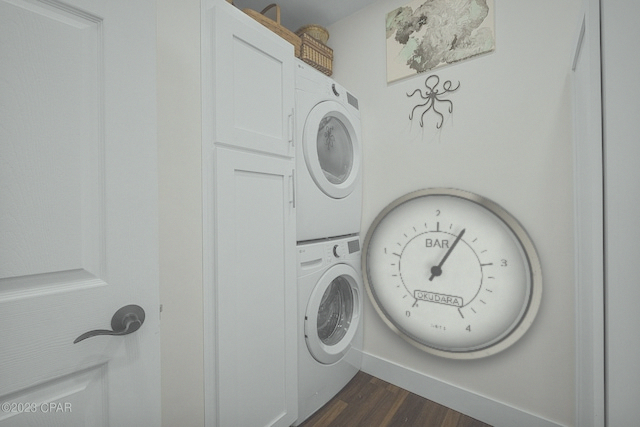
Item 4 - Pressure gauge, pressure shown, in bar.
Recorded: 2.4 bar
